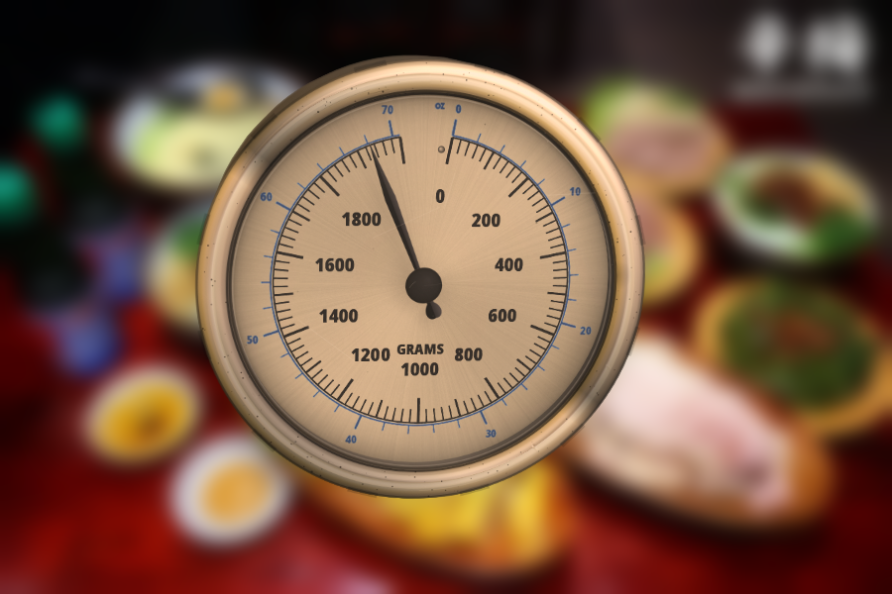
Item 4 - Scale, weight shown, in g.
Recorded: 1930 g
